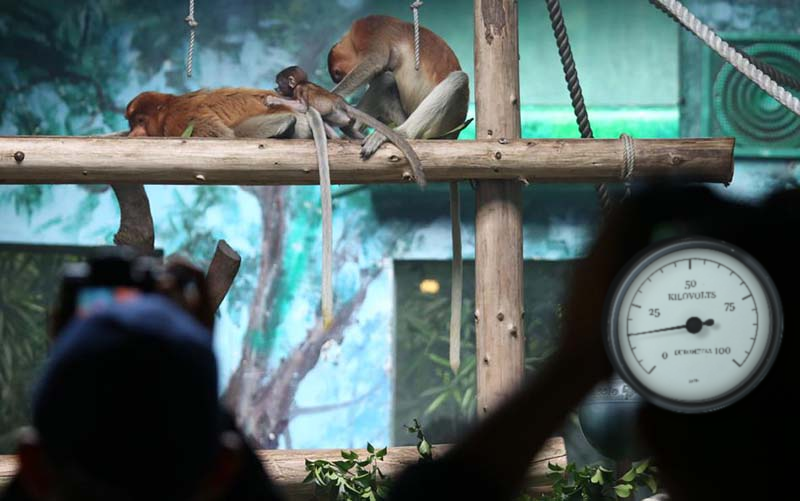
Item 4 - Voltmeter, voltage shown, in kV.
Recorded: 15 kV
